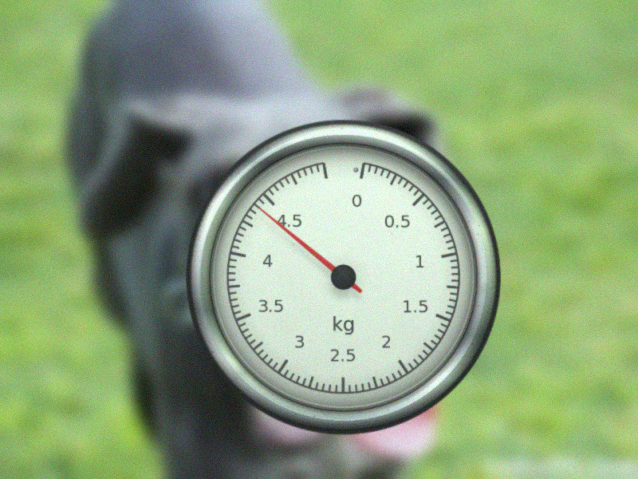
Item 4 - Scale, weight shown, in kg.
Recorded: 4.4 kg
